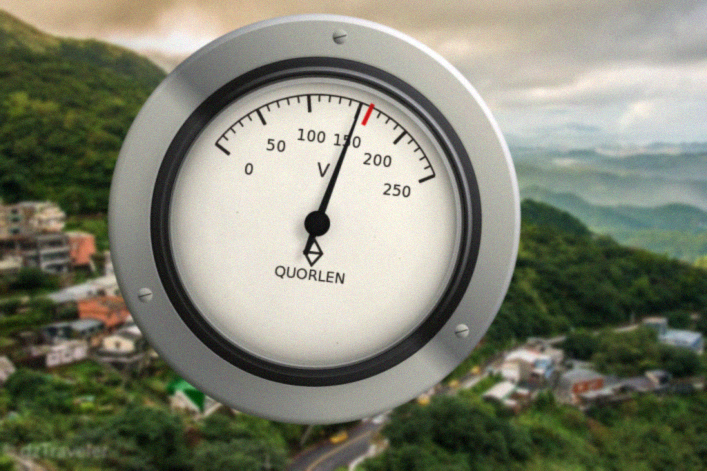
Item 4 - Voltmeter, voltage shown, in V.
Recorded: 150 V
